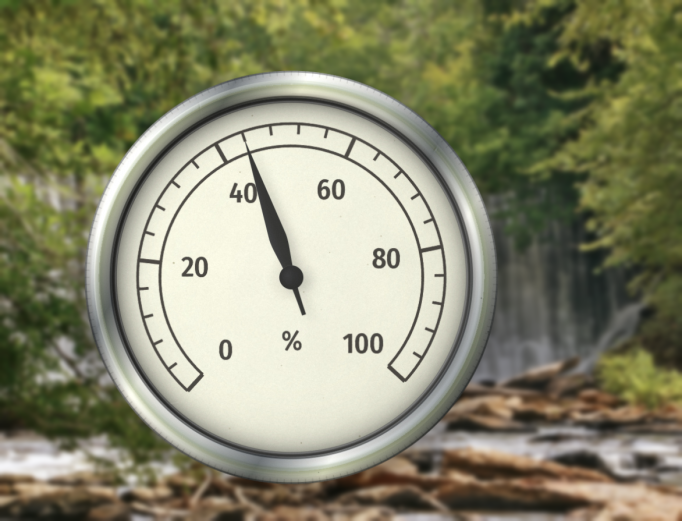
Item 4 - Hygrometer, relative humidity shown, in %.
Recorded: 44 %
